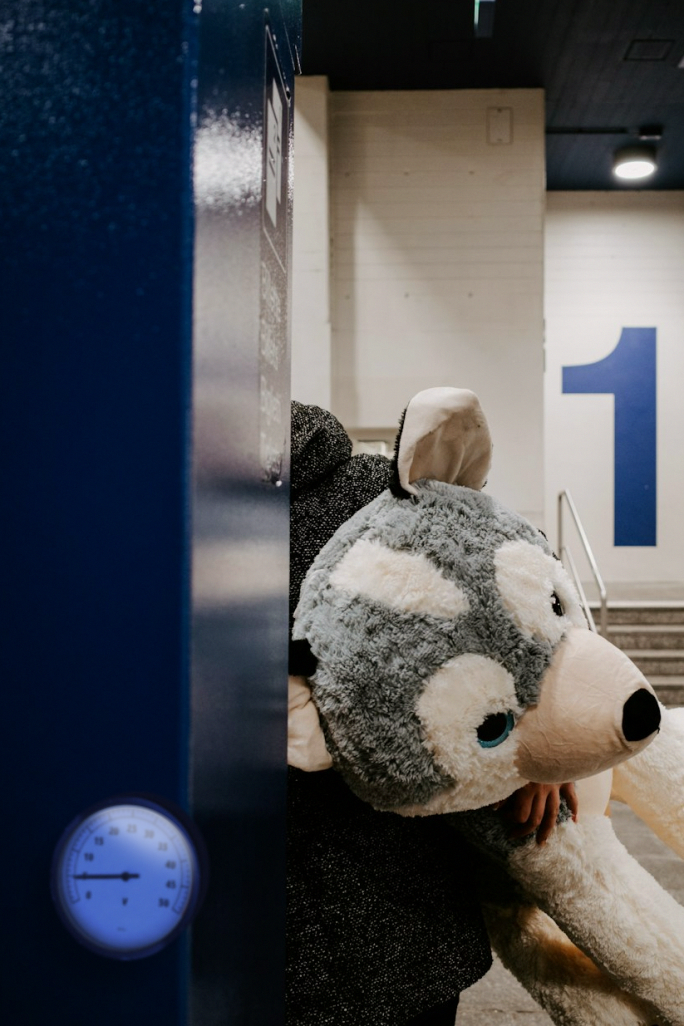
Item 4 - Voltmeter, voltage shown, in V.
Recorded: 5 V
